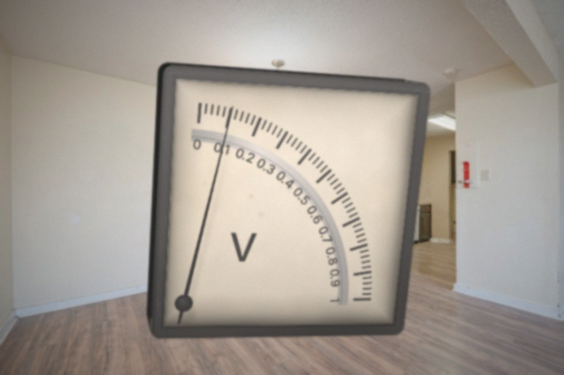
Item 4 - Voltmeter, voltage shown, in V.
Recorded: 0.1 V
